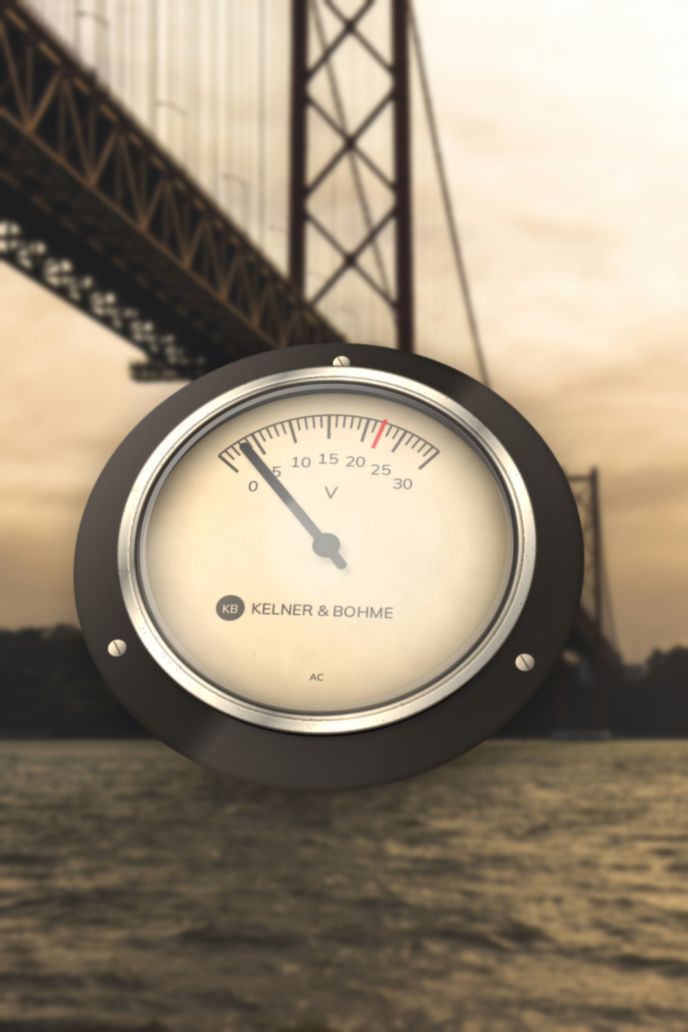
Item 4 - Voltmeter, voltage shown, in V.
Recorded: 3 V
